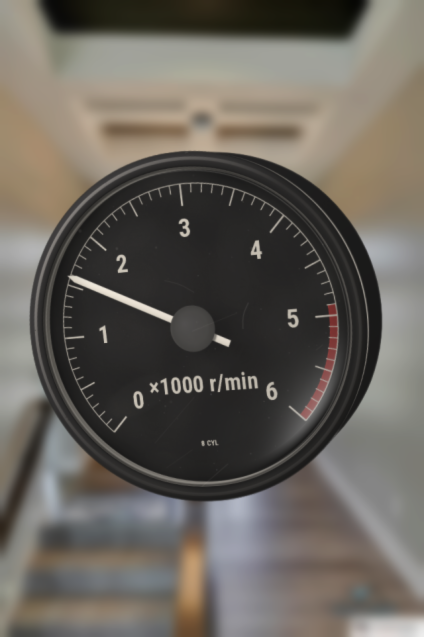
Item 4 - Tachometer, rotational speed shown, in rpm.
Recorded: 1600 rpm
